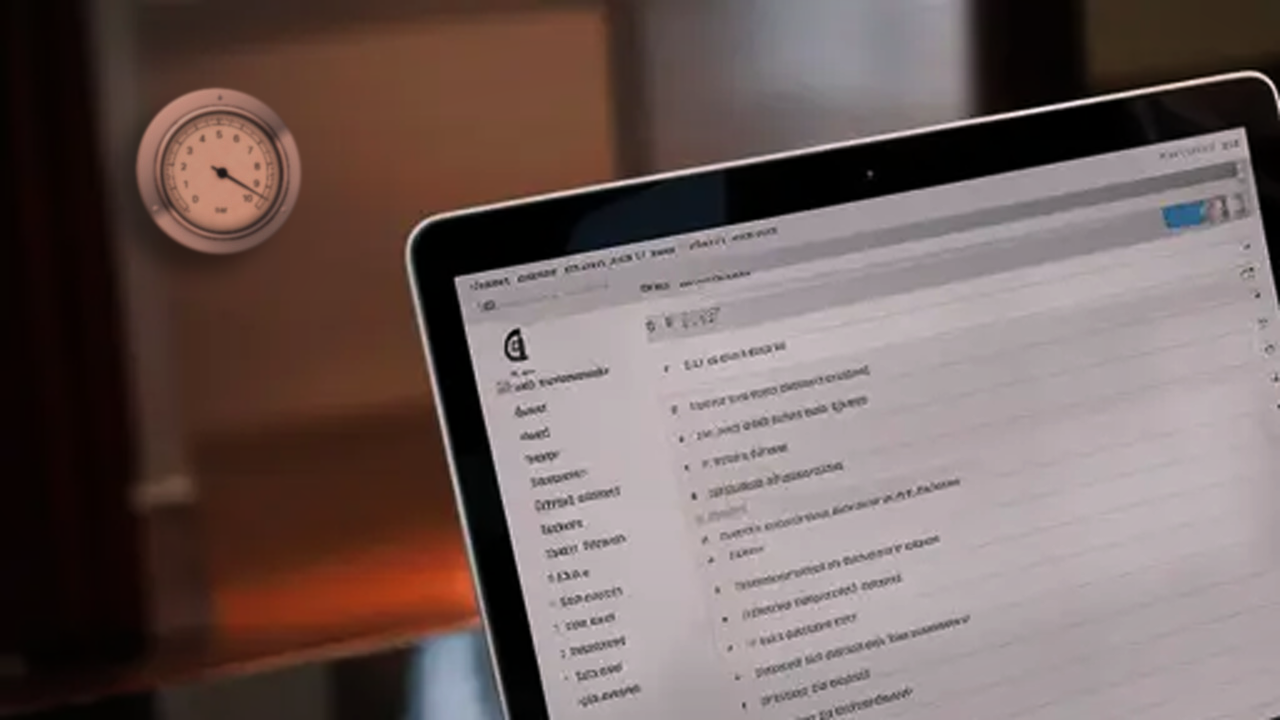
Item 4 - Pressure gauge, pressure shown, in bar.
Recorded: 9.5 bar
